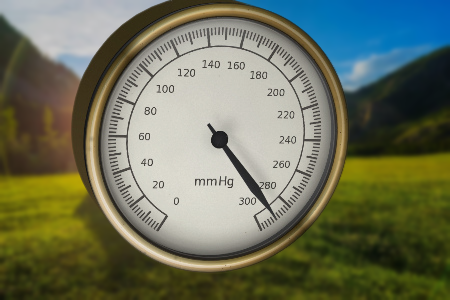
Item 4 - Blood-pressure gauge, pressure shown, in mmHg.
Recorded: 290 mmHg
